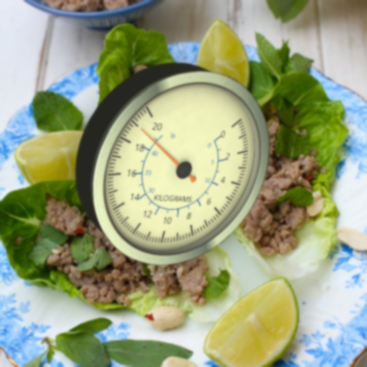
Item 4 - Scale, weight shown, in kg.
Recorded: 19 kg
